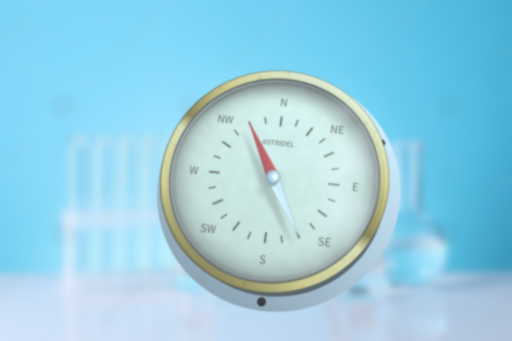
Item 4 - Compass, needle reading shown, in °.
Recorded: 330 °
